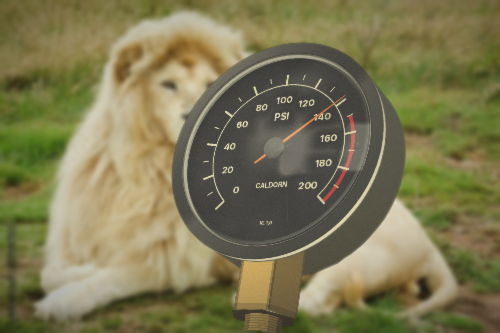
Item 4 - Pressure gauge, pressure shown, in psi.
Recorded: 140 psi
